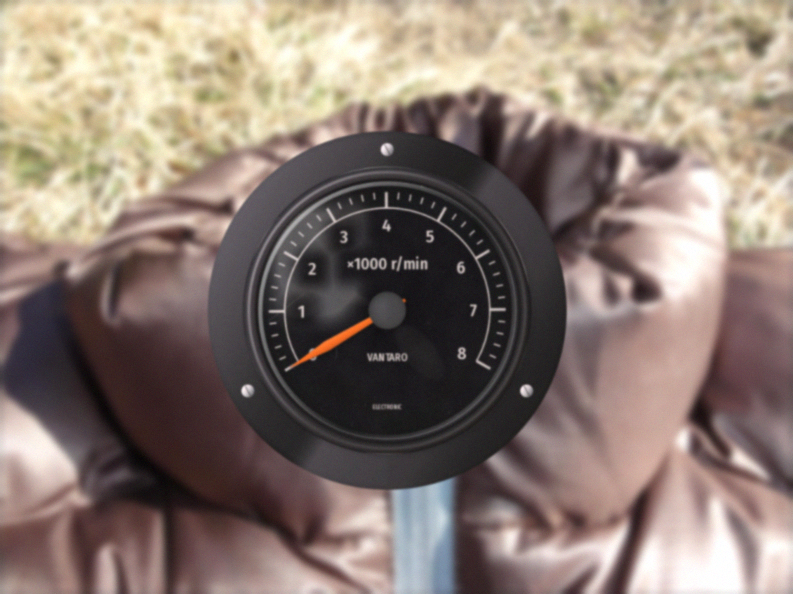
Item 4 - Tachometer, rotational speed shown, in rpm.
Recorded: 0 rpm
